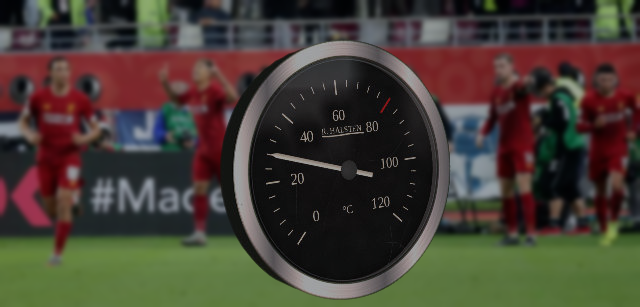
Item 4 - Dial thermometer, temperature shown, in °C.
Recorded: 28 °C
